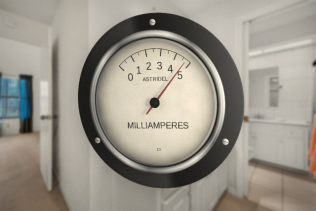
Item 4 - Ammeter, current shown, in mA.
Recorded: 4.75 mA
